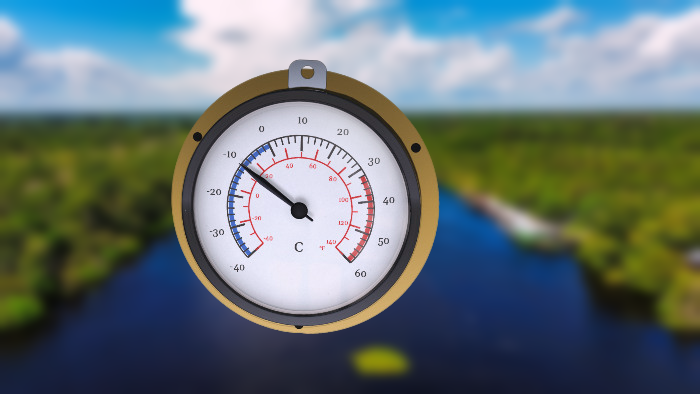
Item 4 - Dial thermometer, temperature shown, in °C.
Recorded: -10 °C
